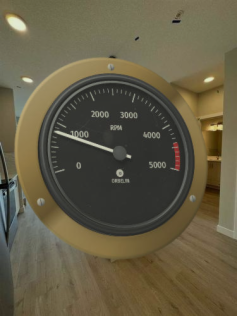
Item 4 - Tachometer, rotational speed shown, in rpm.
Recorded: 800 rpm
